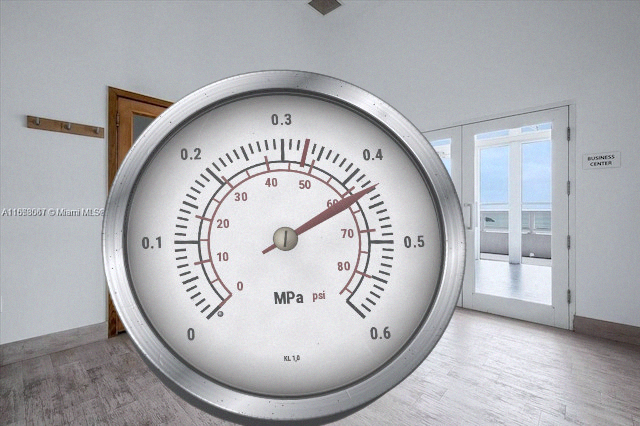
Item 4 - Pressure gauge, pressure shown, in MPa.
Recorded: 0.43 MPa
